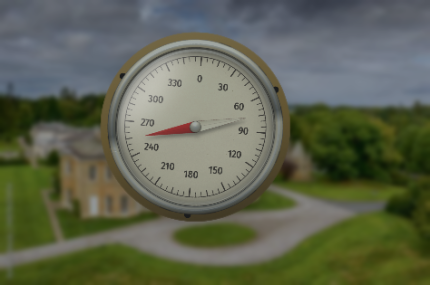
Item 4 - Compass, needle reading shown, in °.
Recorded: 255 °
